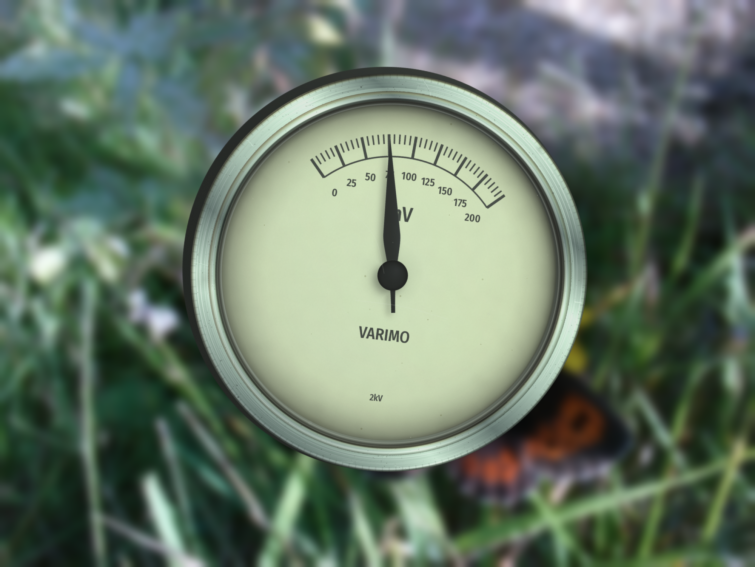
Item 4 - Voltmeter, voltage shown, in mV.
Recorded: 75 mV
